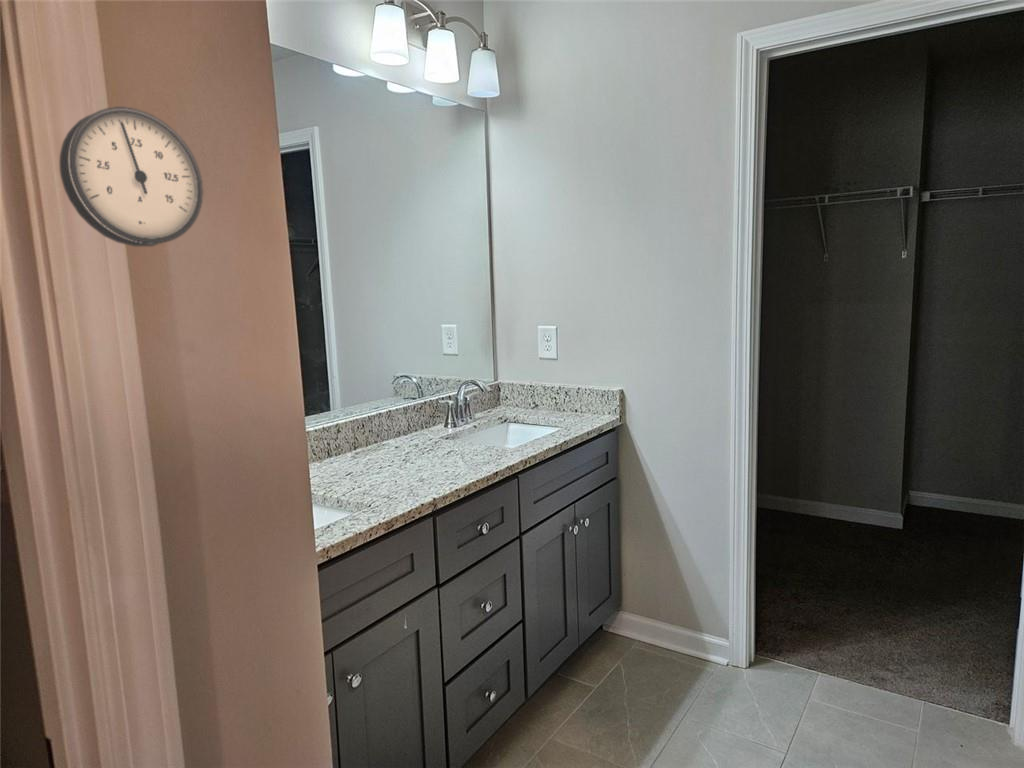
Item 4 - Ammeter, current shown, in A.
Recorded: 6.5 A
